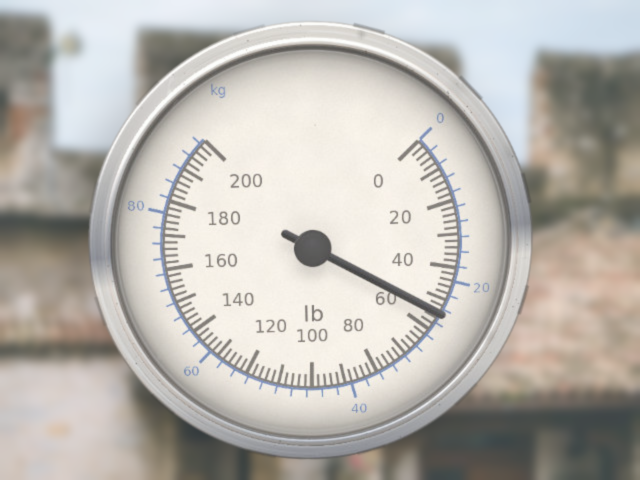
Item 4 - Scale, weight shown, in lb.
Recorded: 54 lb
